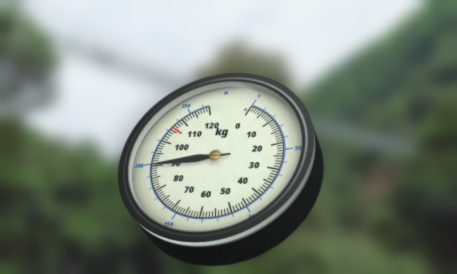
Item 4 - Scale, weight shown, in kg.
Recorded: 90 kg
